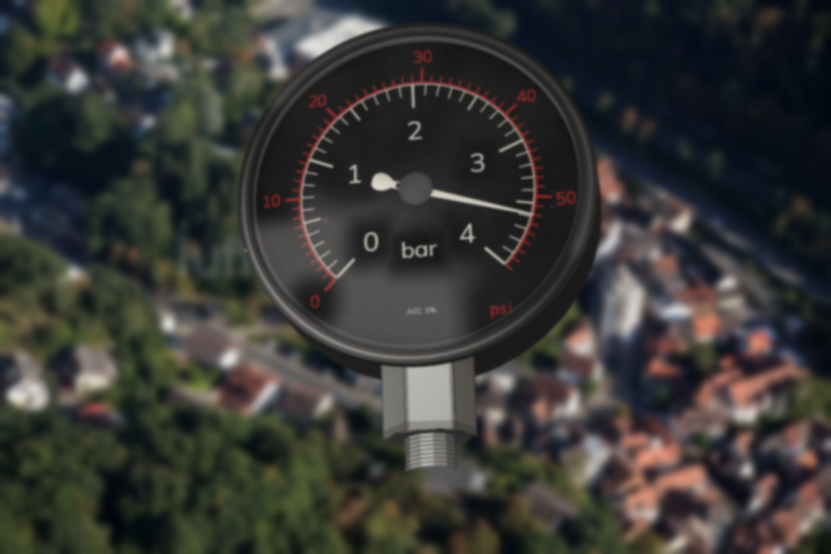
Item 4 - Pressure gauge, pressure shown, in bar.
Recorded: 3.6 bar
